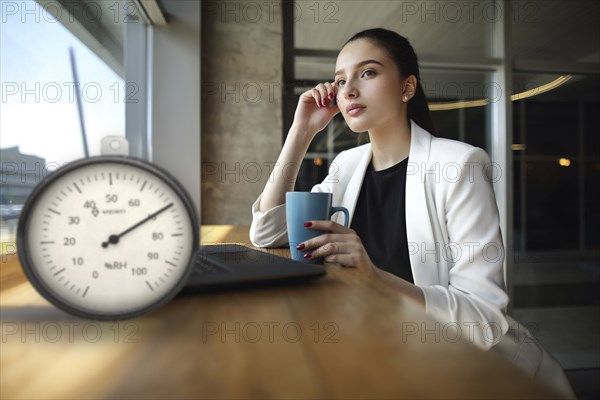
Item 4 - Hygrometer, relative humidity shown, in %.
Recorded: 70 %
